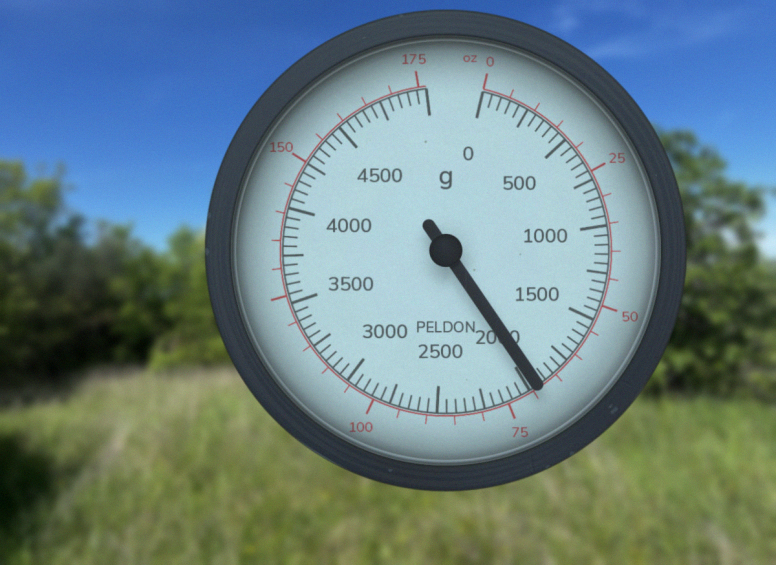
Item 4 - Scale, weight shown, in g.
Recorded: 1950 g
